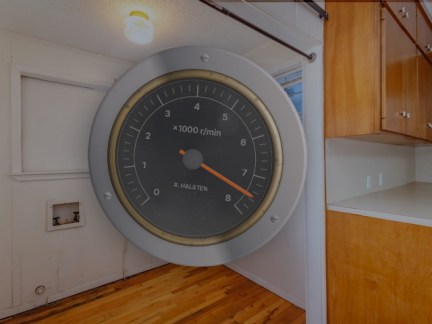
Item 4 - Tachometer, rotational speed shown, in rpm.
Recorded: 7500 rpm
